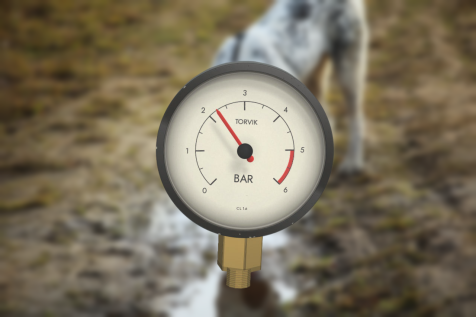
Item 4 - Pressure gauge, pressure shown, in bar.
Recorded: 2.25 bar
